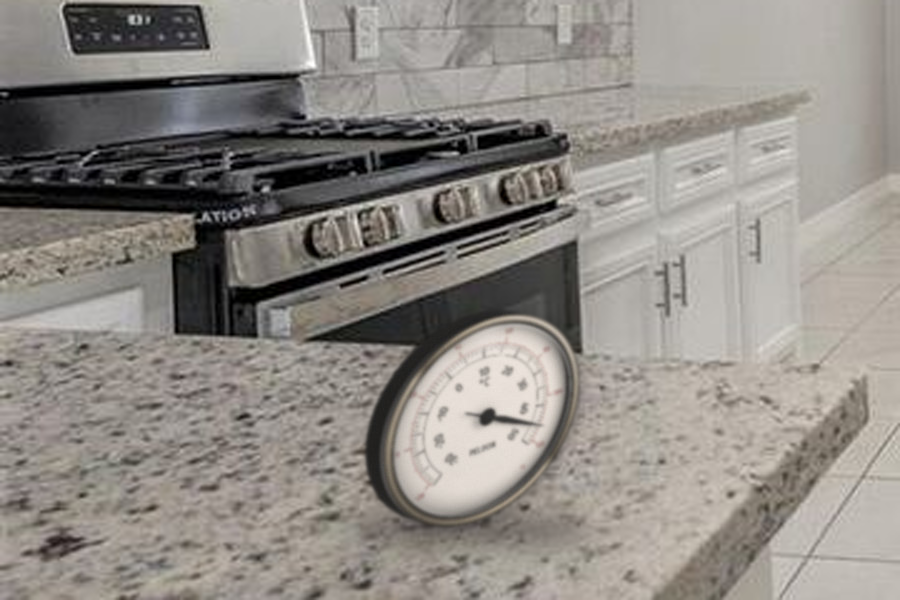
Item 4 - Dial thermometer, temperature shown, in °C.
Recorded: 45 °C
